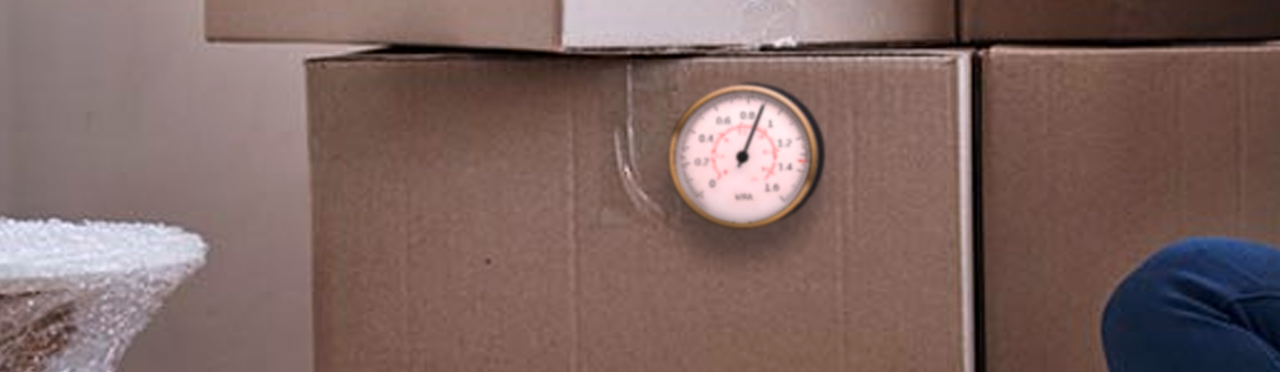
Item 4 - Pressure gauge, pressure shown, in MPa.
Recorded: 0.9 MPa
